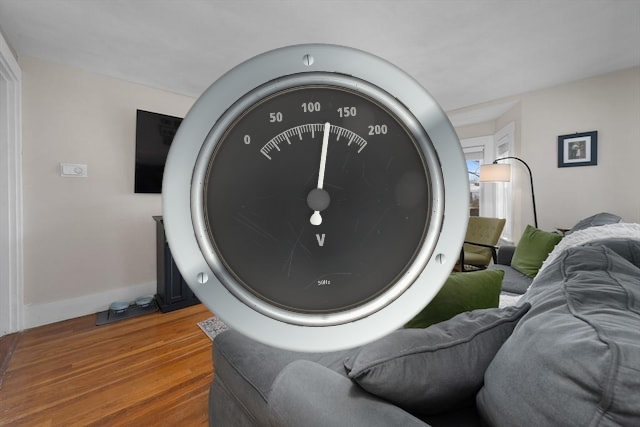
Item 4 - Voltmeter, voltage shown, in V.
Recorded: 125 V
